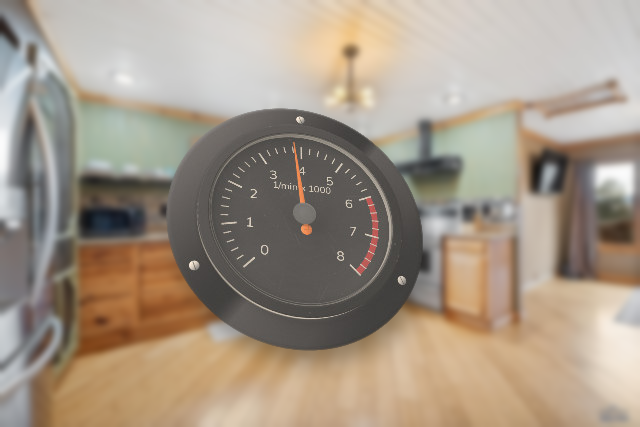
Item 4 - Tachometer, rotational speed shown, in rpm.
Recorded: 3800 rpm
